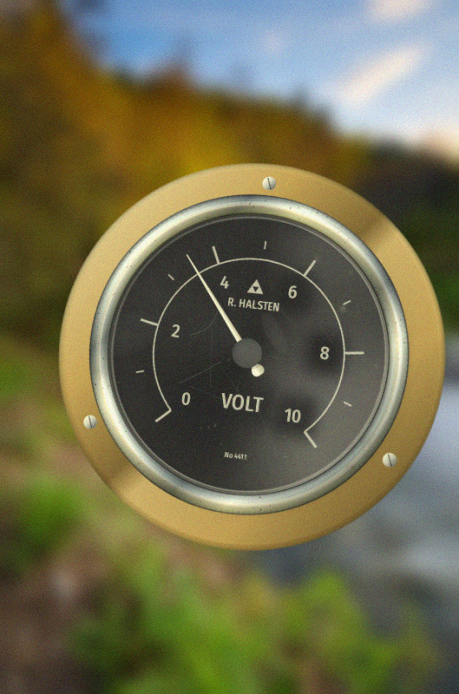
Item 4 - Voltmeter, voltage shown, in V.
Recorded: 3.5 V
